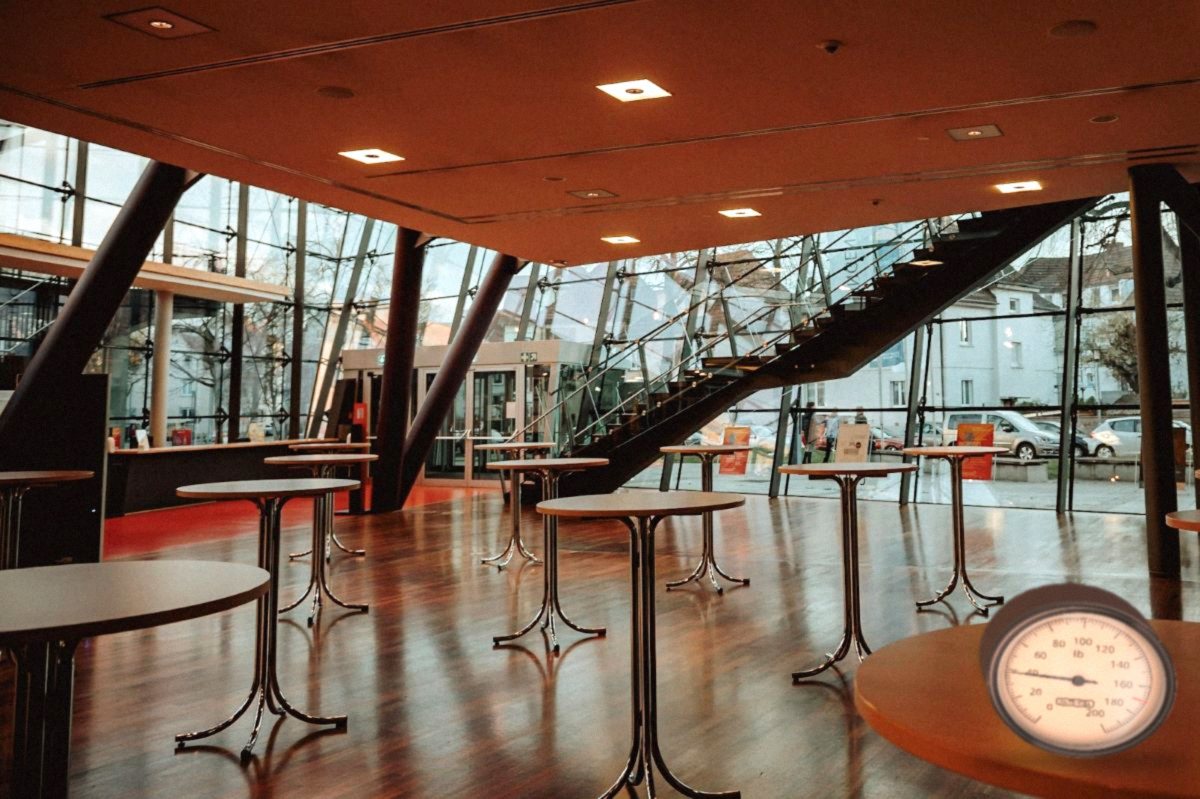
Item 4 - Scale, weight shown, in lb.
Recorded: 40 lb
